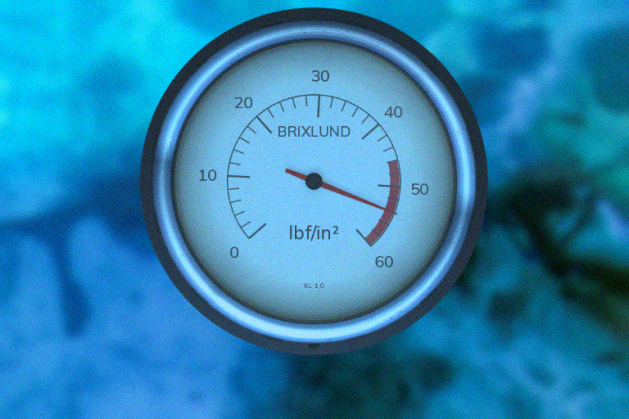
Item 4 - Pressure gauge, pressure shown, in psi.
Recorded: 54 psi
